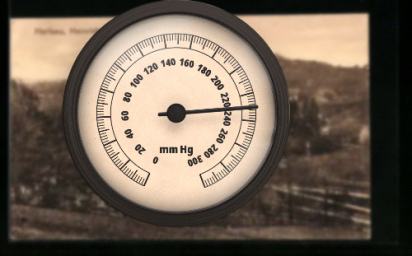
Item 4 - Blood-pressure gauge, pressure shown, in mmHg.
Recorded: 230 mmHg
